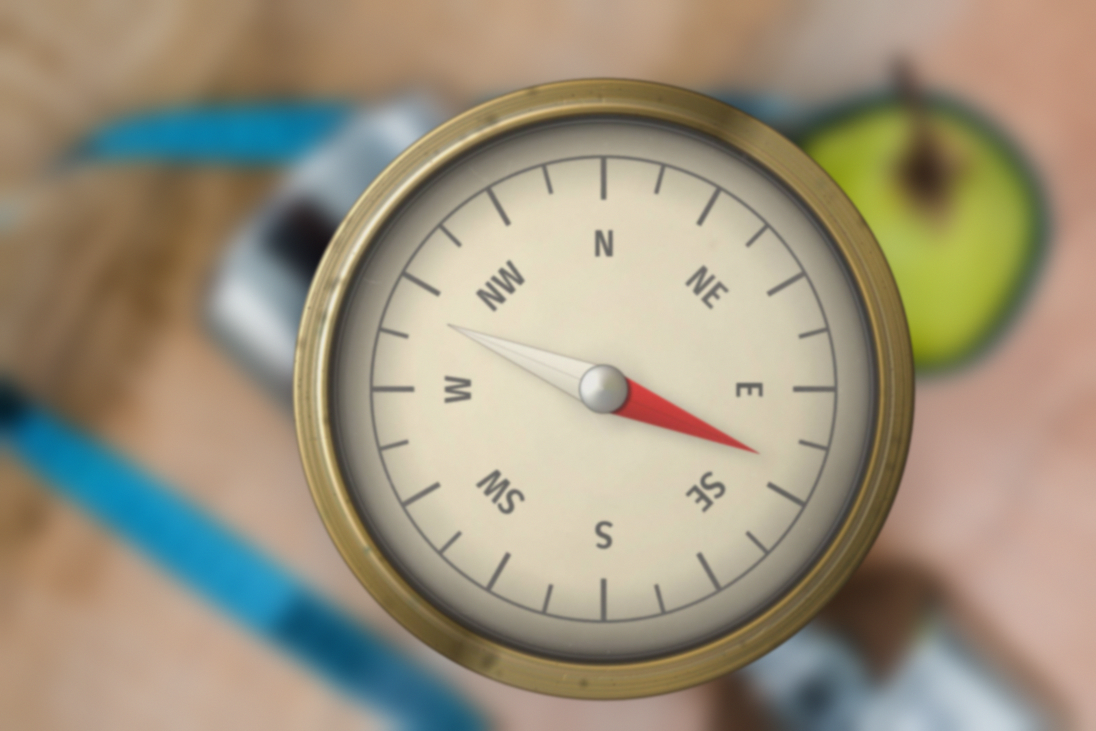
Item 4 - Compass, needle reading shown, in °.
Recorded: 112.5 °
